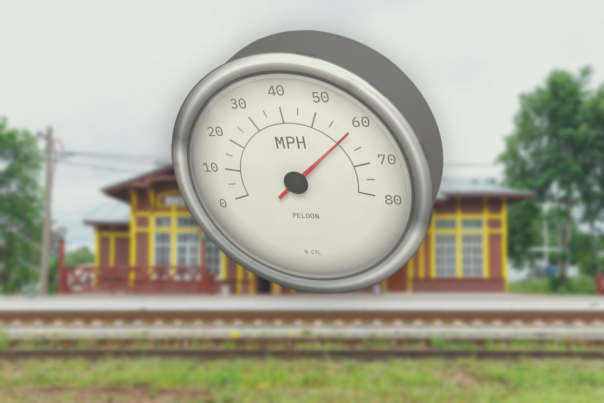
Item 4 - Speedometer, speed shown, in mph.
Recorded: 60 mph
